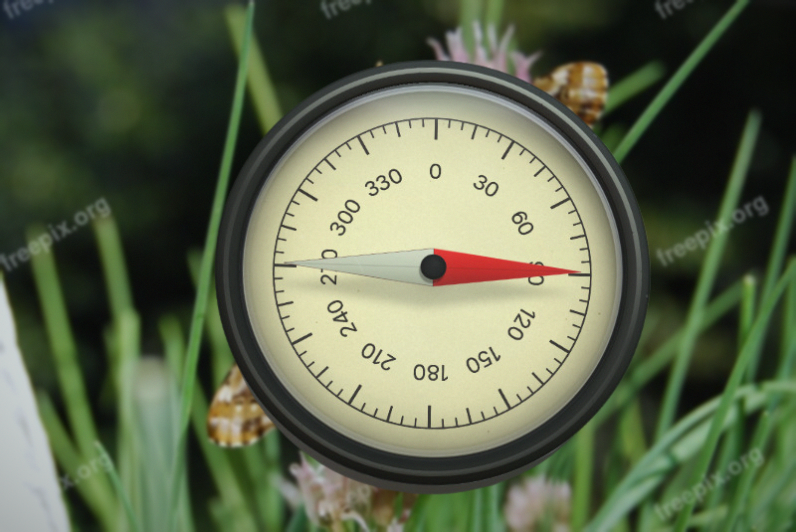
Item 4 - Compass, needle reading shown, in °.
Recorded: 90 °
